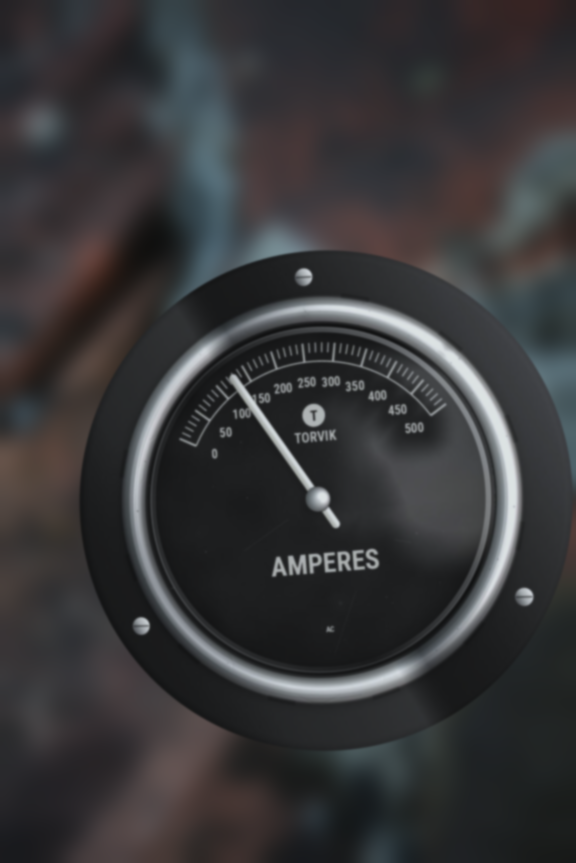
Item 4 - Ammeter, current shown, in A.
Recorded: 130 A
